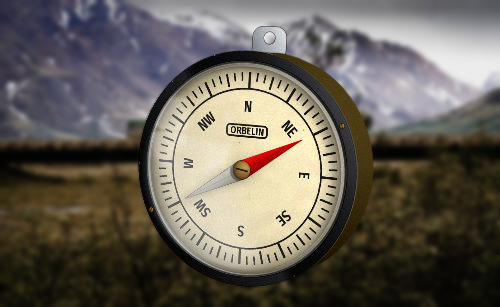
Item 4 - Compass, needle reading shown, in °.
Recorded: 60 °
